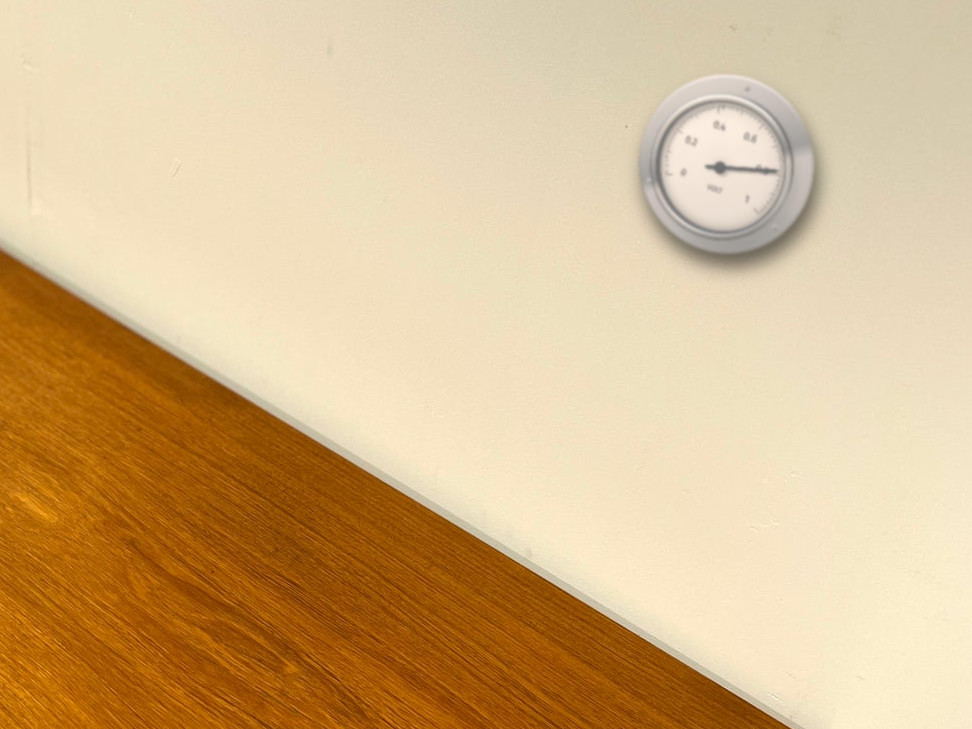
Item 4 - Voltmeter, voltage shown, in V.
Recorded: 0.8 V
